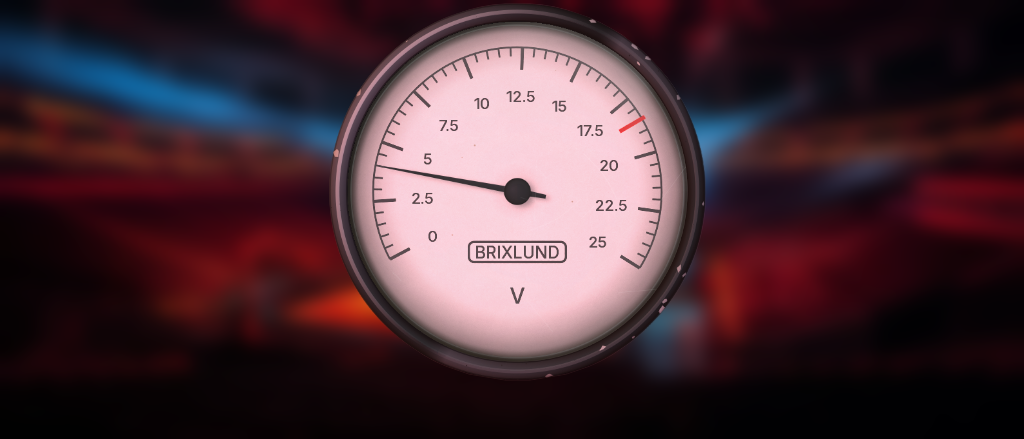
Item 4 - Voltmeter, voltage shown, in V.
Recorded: 4 V
